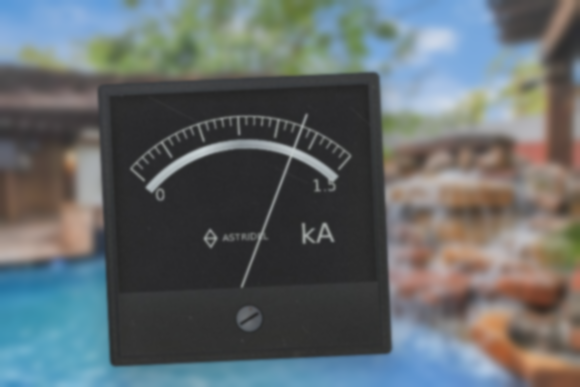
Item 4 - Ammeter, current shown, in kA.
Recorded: 1.15 kA
